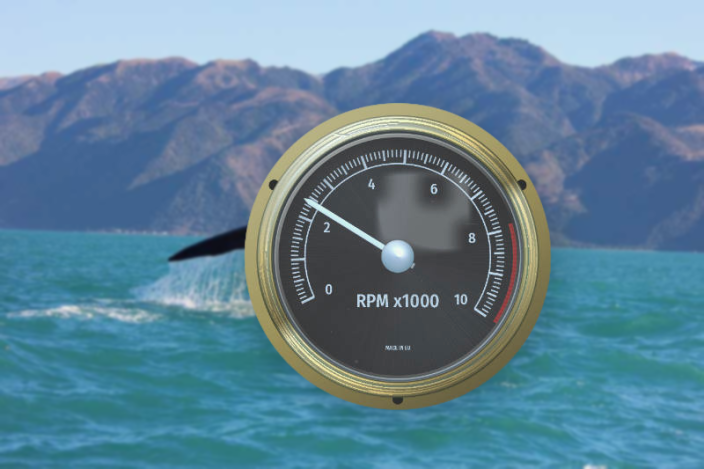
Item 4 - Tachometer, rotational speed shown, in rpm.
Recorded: 2400 rpm
